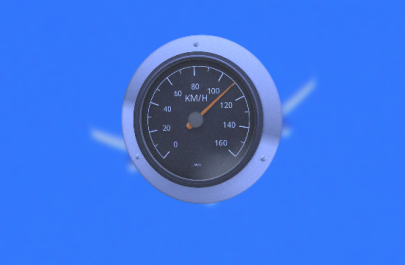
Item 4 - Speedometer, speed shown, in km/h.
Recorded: 110 km/h
